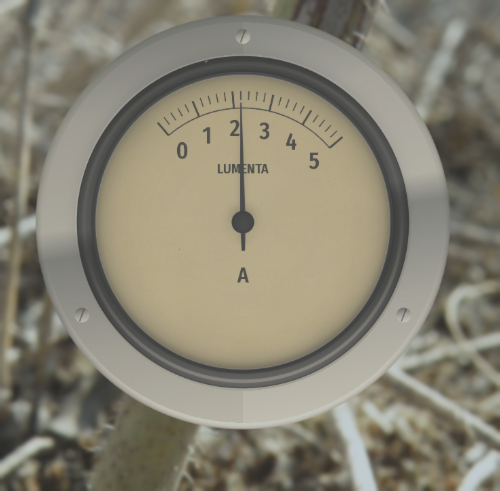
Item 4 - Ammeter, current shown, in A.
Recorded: 2.2 A
